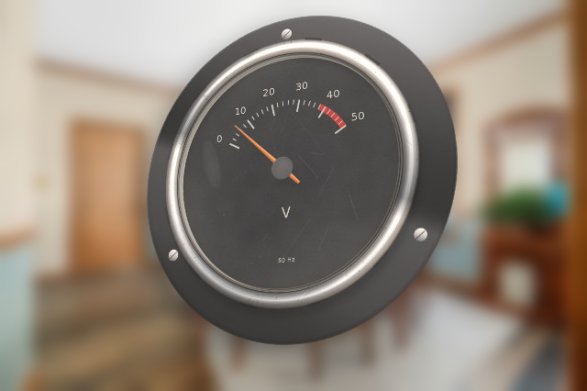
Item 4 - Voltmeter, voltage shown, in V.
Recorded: 6 V
